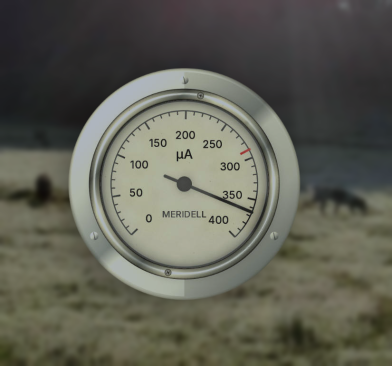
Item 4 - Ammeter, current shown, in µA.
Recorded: 365 µA
